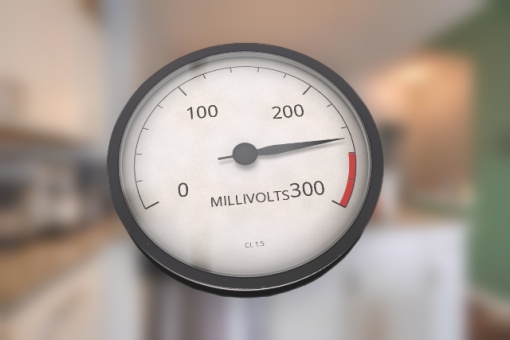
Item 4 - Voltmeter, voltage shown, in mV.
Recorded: 250 mV
